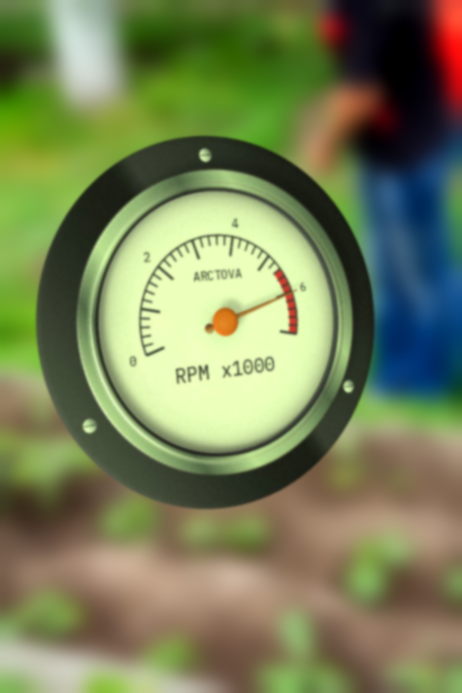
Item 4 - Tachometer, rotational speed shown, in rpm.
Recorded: 6000 rpm
